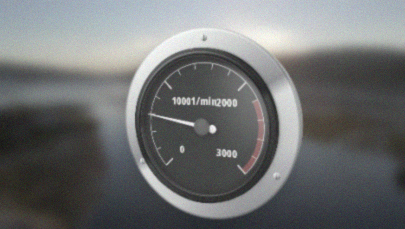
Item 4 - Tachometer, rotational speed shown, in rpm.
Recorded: 600 rpm
